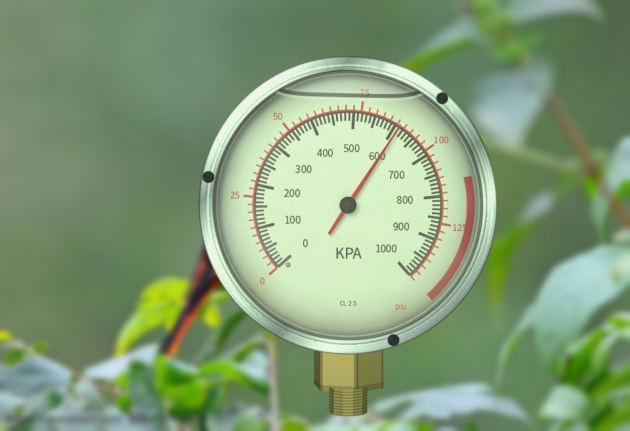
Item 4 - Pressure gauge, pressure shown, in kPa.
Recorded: 610 kPa
